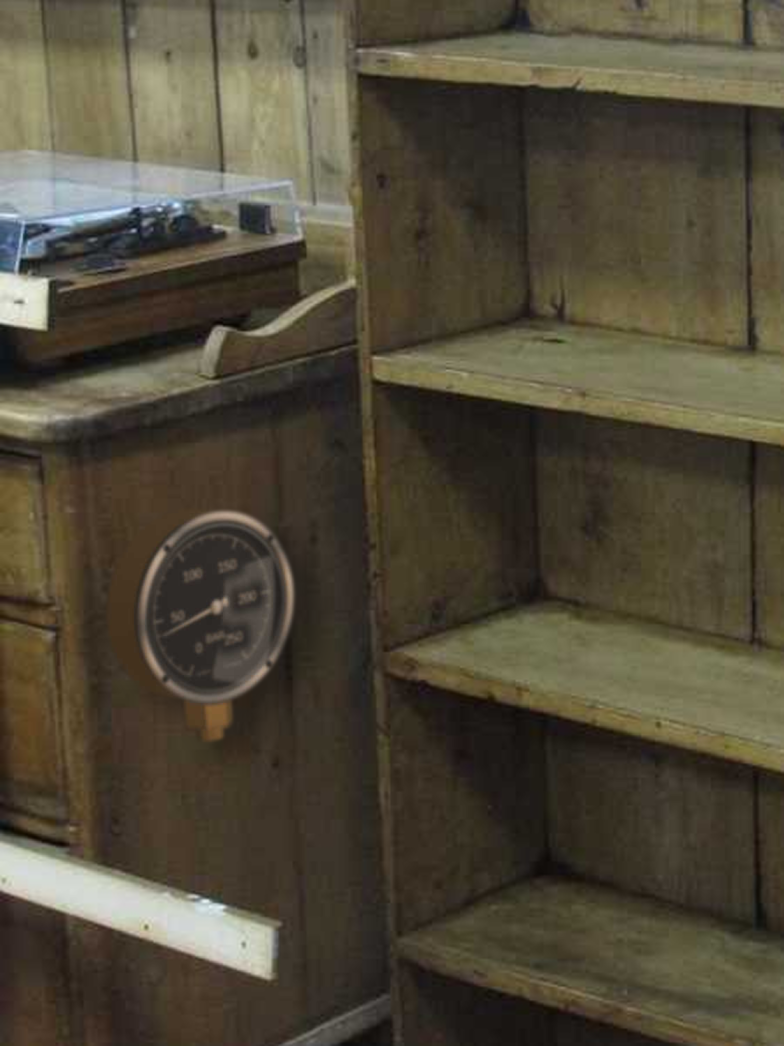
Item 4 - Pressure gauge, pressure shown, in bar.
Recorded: 40 bar
